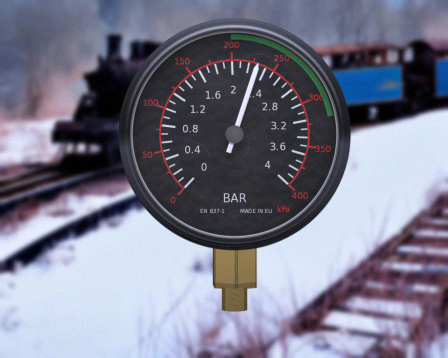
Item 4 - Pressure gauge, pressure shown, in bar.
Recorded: 2.3 bar
